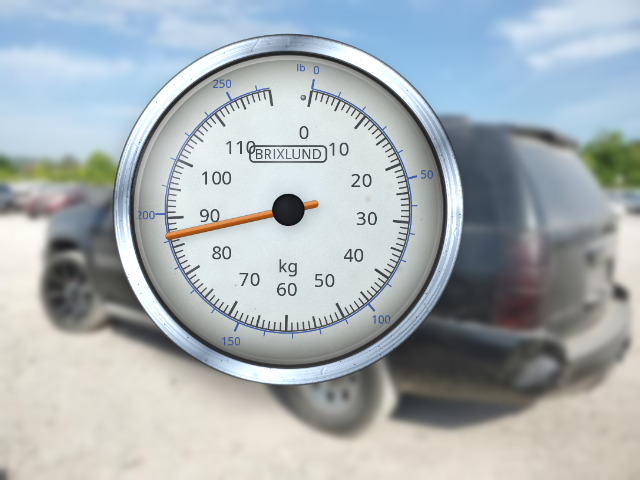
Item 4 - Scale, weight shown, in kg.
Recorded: 87 kg
